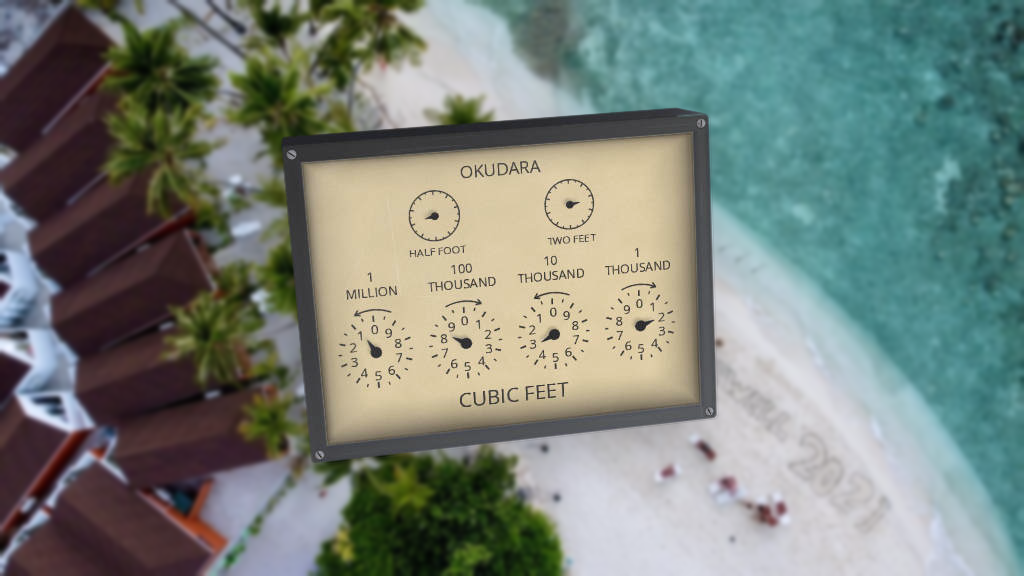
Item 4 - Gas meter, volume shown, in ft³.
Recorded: 83200 ft³
